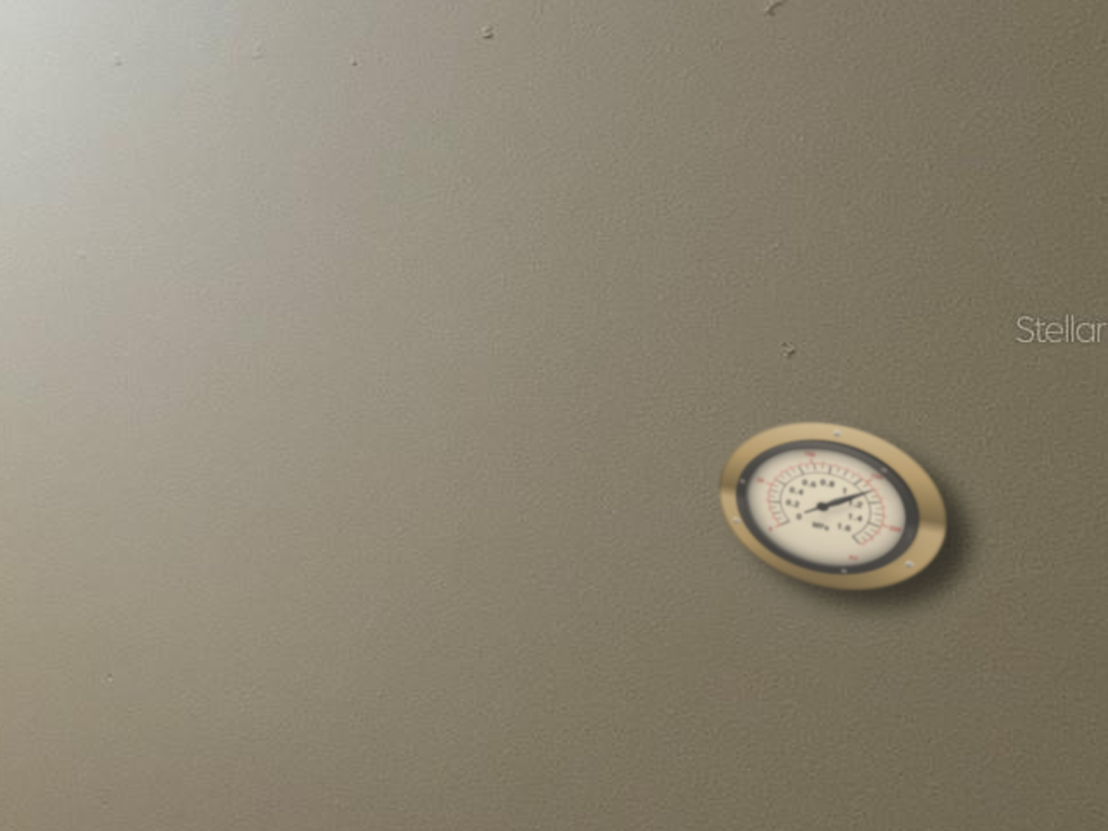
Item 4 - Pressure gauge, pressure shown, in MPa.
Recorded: 1.1 MPa
